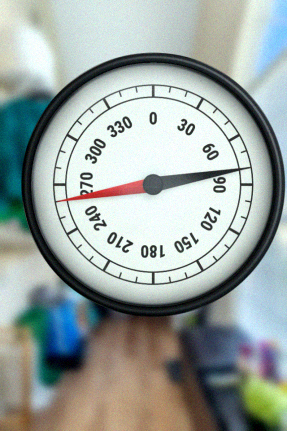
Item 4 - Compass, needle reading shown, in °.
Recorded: 260 °
